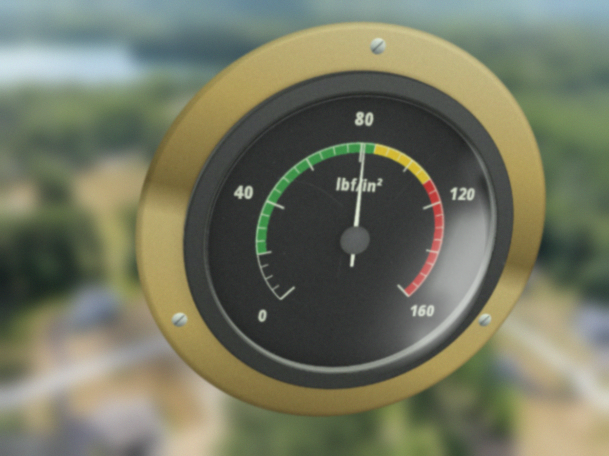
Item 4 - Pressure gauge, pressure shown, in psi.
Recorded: 80 psi
